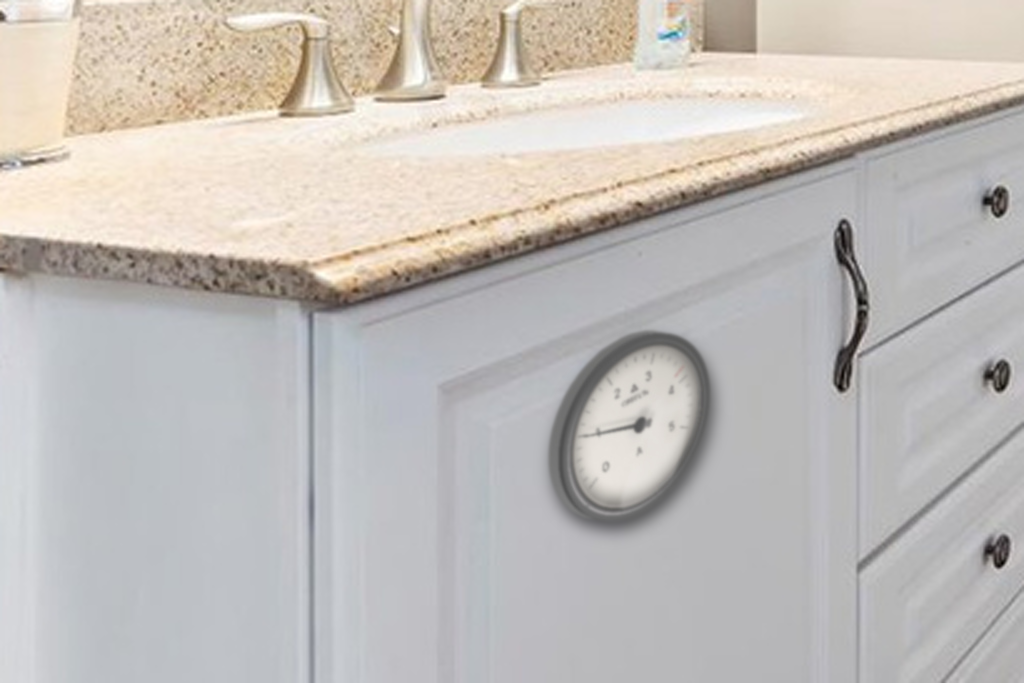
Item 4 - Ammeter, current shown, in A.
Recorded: 1 A
